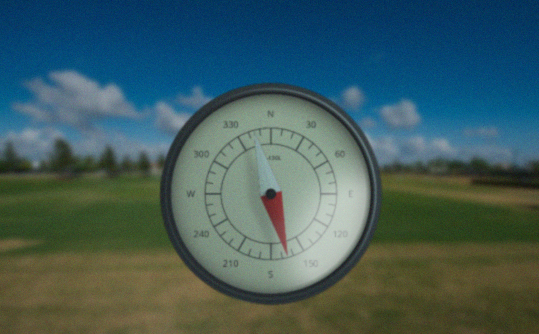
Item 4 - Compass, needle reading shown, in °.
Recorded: 165 °
